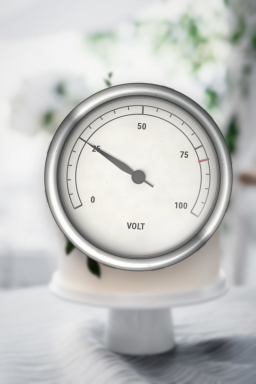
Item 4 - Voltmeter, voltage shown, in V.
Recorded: 25 V
